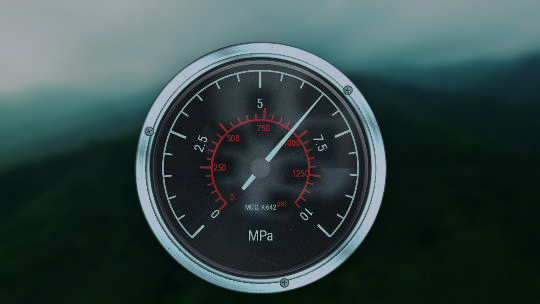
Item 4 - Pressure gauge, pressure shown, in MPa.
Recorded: 6.5 MPa
